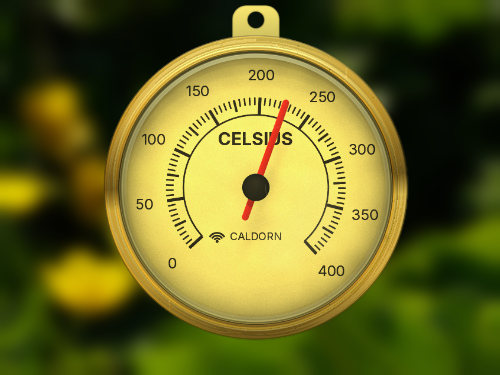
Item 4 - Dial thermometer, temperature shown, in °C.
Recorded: 225 °C
